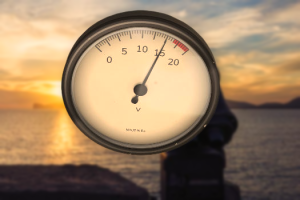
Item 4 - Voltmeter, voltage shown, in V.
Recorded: 15 V
